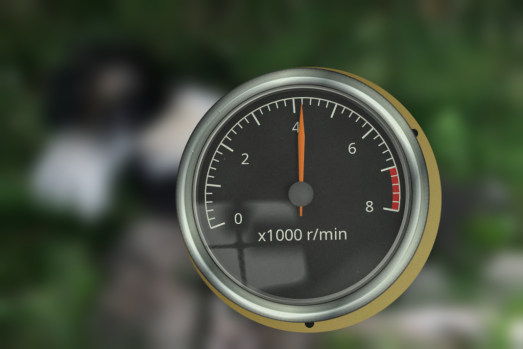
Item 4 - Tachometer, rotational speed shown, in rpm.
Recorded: 4200 rpm
